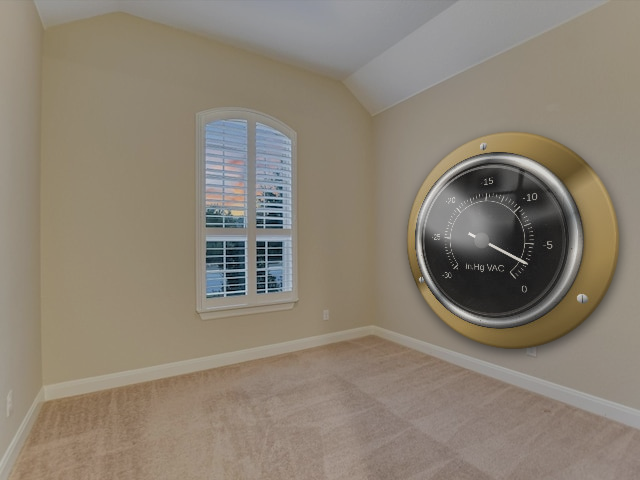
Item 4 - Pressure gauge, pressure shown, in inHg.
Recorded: -2.5 inHg
